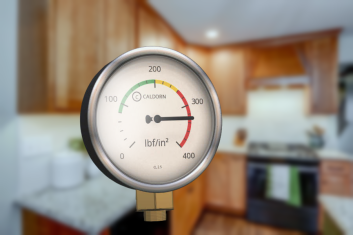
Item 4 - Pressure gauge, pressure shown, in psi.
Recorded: 330 psi
